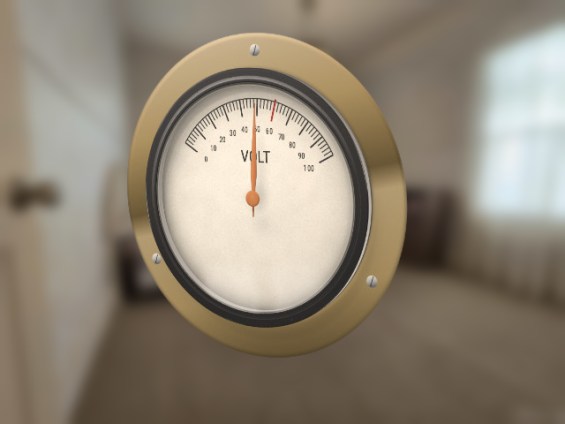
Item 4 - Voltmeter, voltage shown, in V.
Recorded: 50 V
